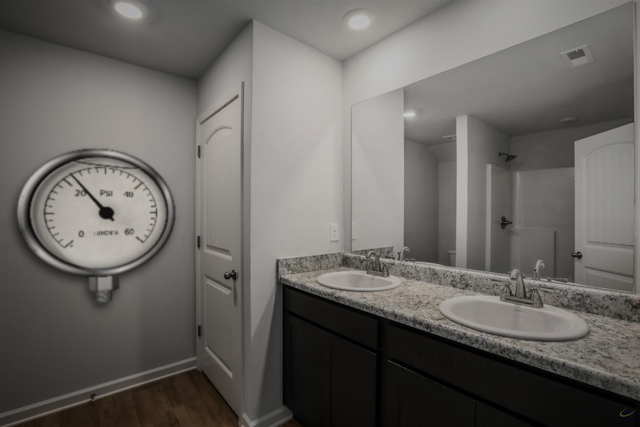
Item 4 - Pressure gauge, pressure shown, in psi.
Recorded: 22 psi
